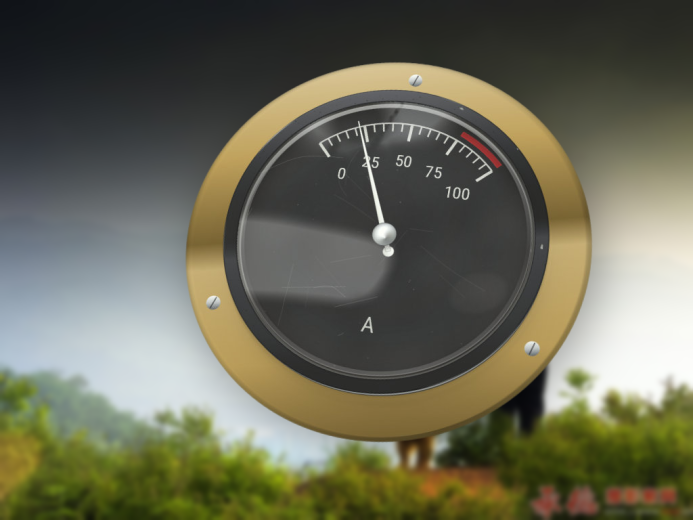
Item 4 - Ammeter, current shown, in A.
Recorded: 22.5 A
